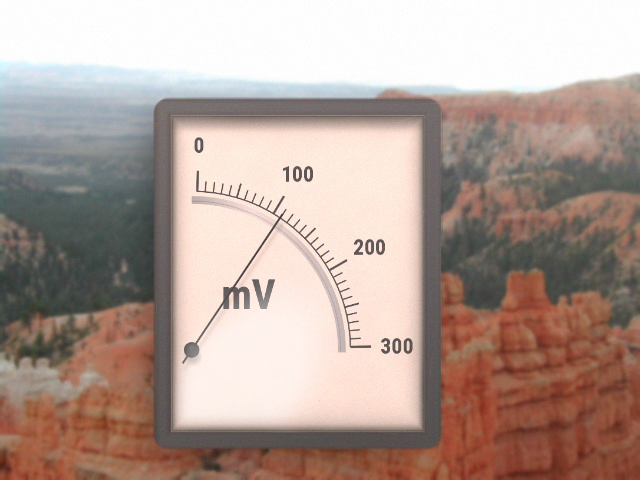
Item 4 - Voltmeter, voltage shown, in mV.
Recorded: 110 mV
